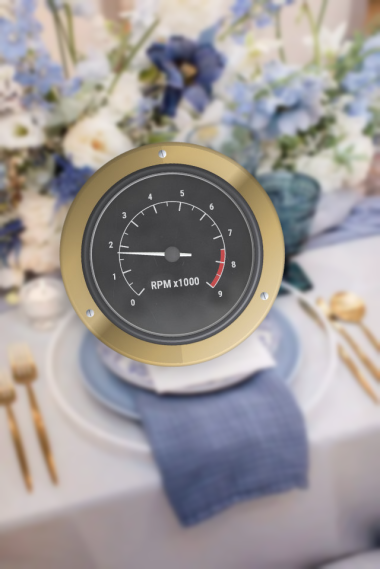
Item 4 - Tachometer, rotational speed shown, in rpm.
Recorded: 1750 rpm
